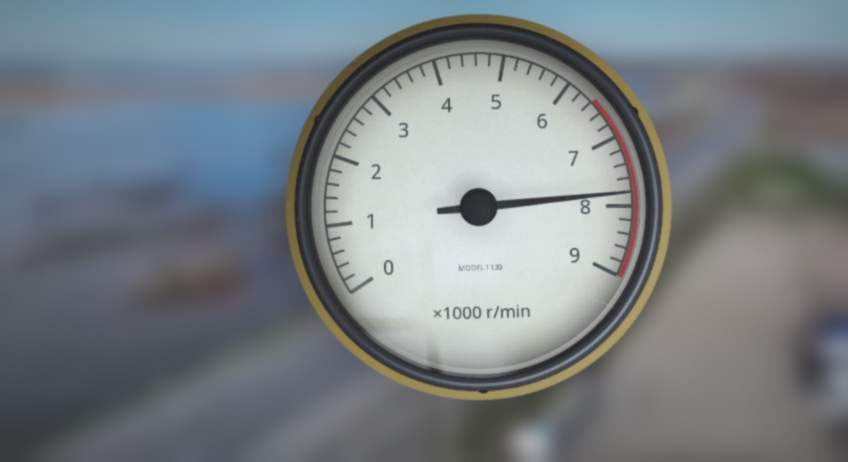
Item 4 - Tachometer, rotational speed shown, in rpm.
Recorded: 7800 rpm
